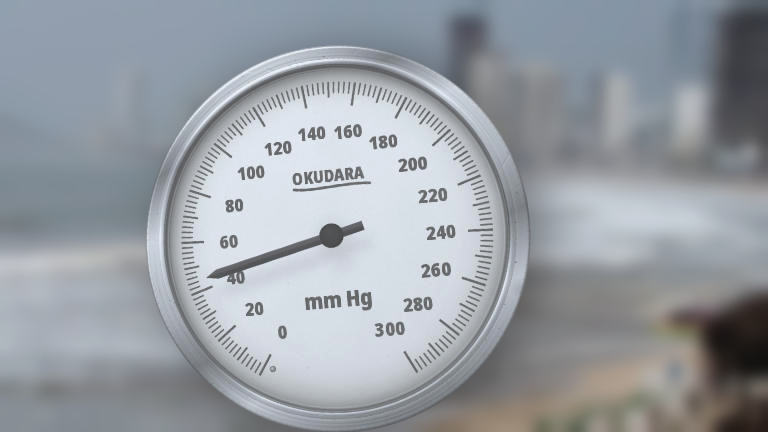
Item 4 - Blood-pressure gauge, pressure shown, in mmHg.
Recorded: 44 mmHg
